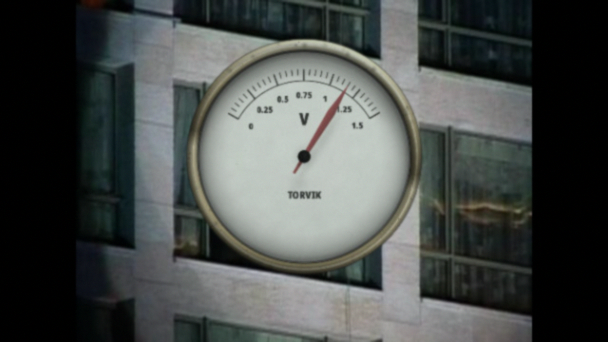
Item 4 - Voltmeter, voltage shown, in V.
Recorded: 1.15 V
